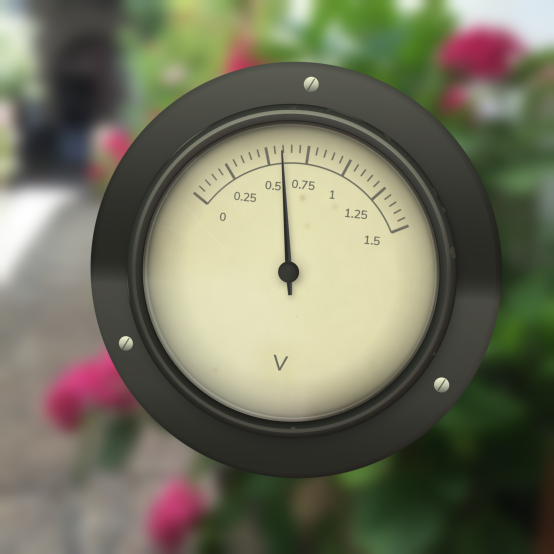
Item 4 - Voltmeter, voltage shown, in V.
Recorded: 0.6 V
